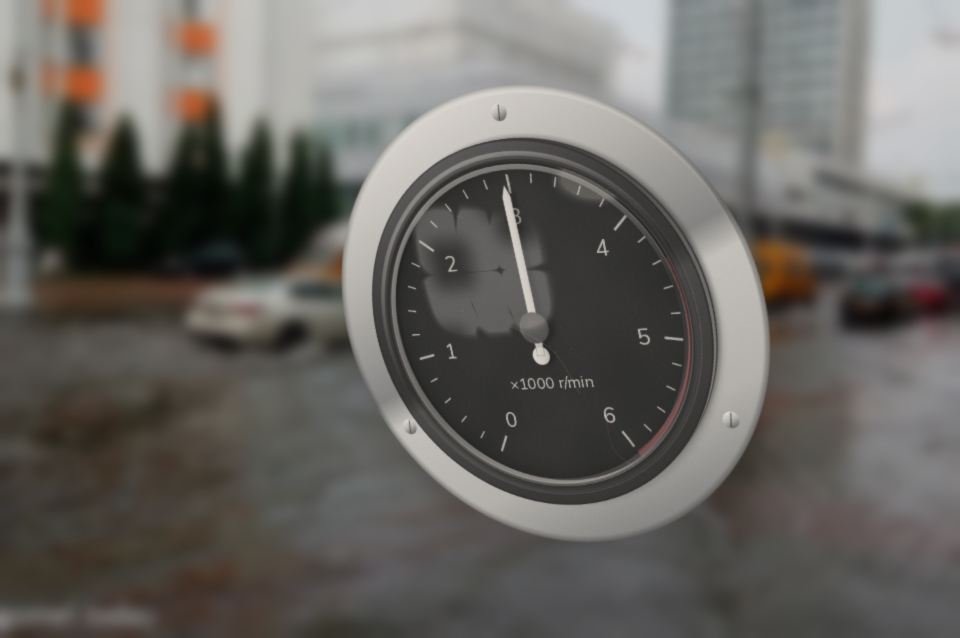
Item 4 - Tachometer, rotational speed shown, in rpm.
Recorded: 3000 rpm
